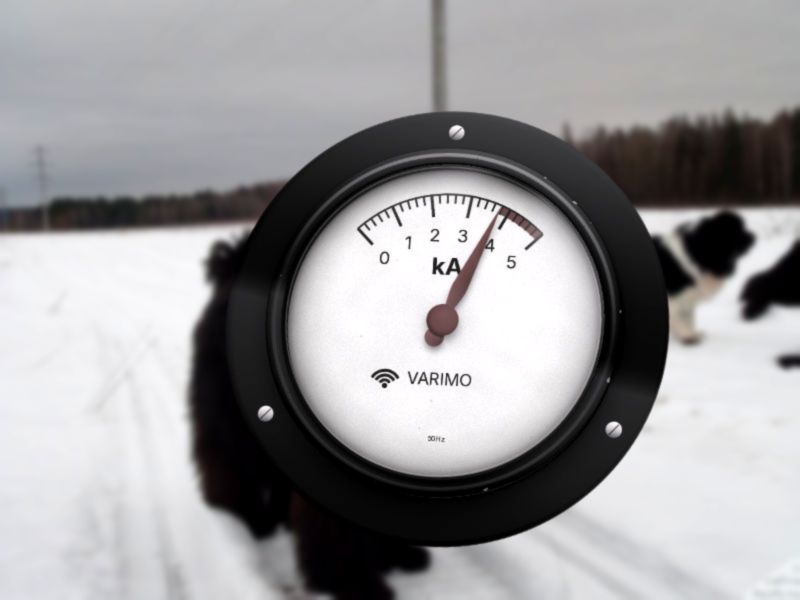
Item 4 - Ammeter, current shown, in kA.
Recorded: 3.8 kA
